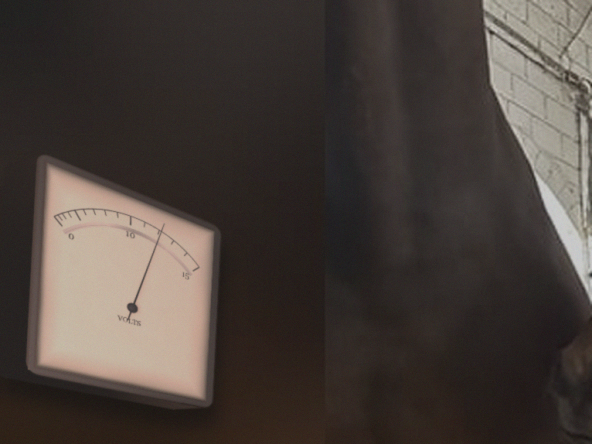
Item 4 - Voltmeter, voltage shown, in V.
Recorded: 12 V
